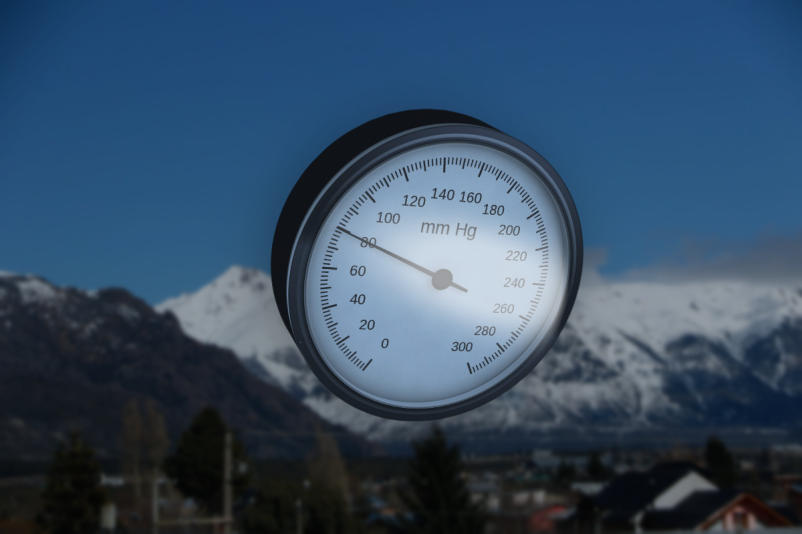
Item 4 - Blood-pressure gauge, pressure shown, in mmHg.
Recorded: 80 mmHg
